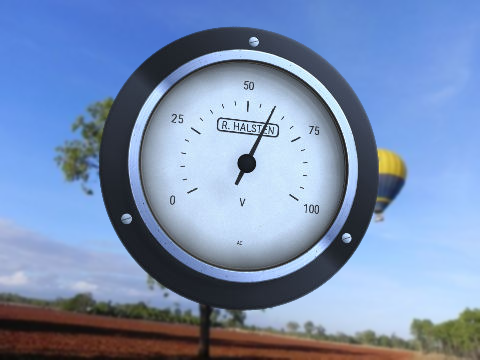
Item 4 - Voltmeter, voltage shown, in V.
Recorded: 60 V
